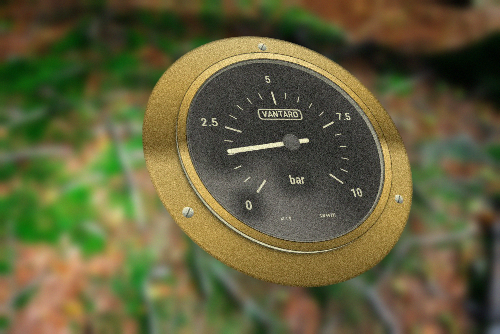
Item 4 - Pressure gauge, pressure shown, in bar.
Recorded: 1.5 bar
